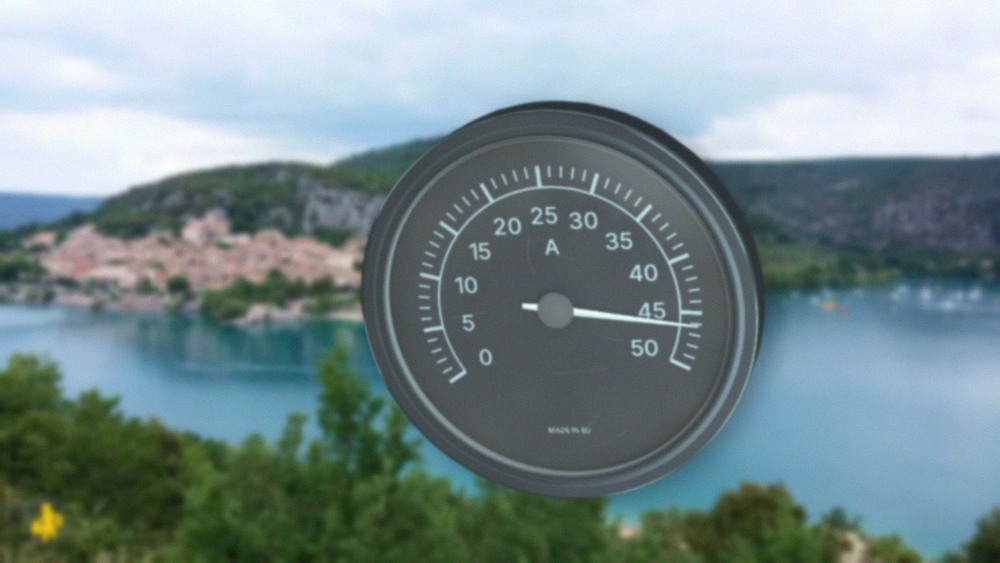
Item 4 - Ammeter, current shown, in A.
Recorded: 46 A
